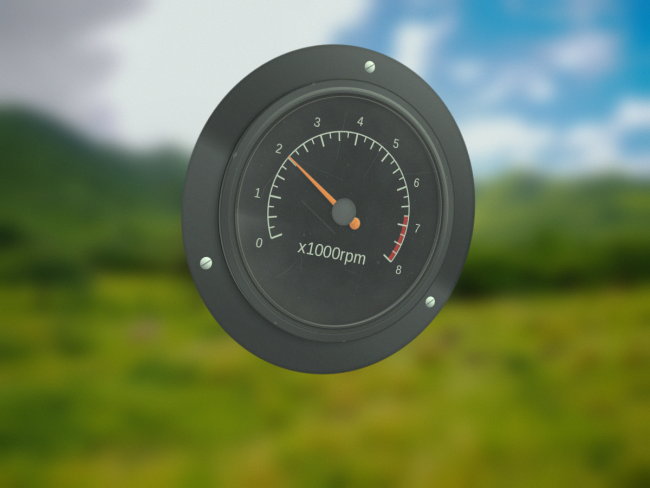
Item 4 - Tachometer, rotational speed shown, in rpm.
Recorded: 2000 rpm
